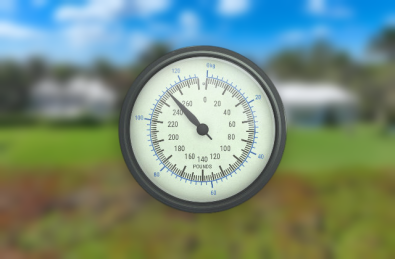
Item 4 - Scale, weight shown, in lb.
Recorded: 250 lb
